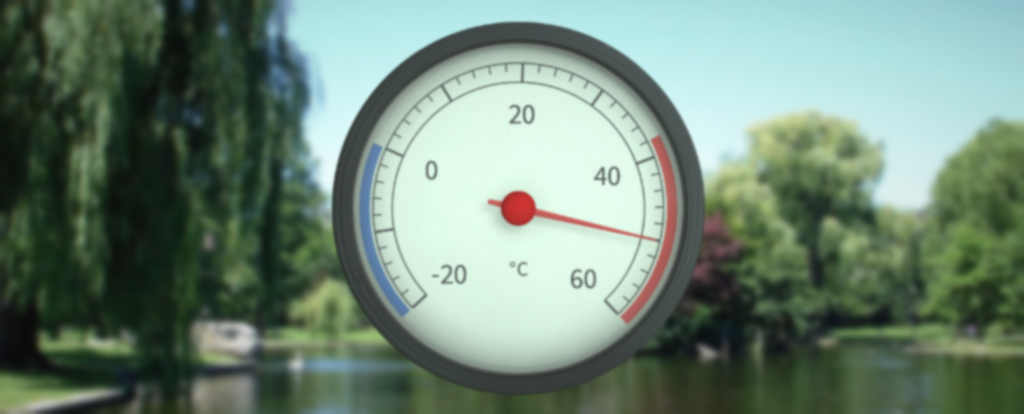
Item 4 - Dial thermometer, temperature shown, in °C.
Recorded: 50 °C
